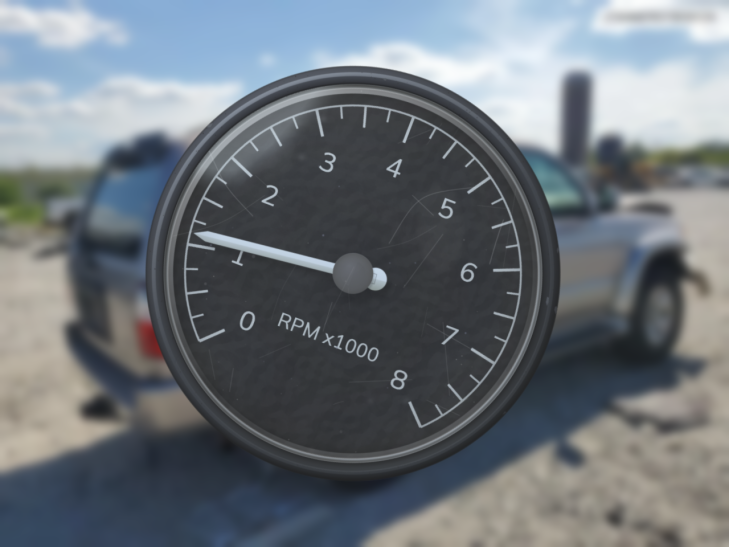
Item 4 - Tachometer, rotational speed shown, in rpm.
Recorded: 1125 rpm
